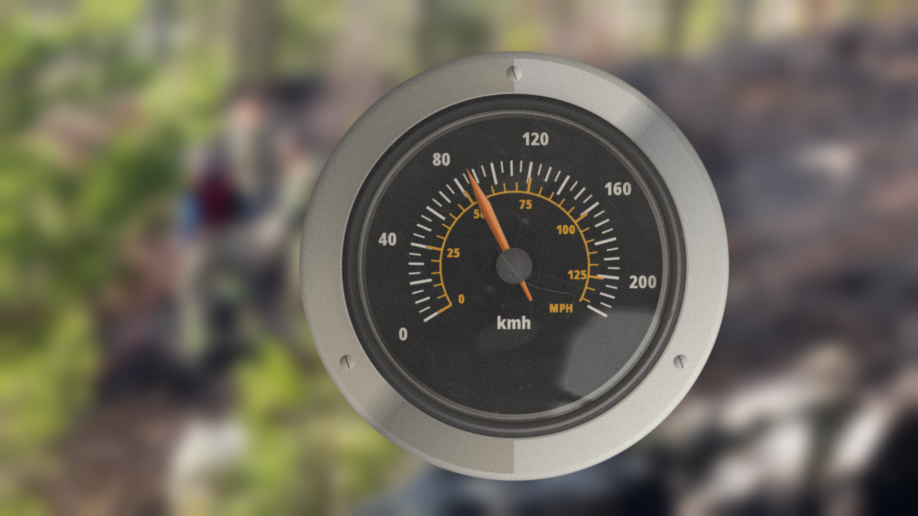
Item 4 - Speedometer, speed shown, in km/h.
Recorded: 87.5 km/h
